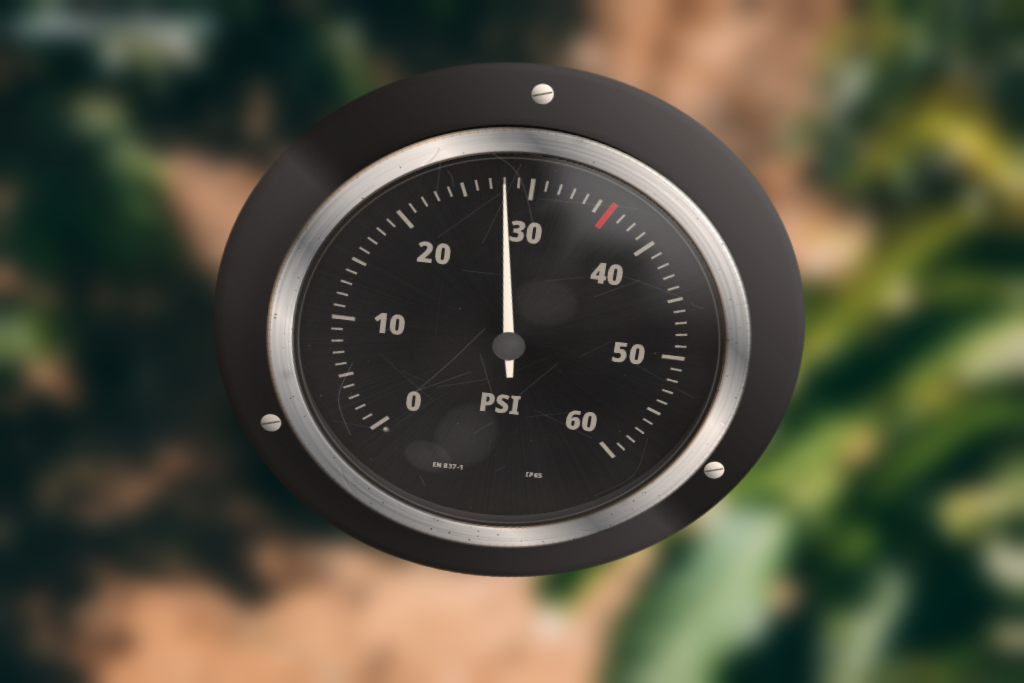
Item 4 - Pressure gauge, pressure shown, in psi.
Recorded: 28 psi
